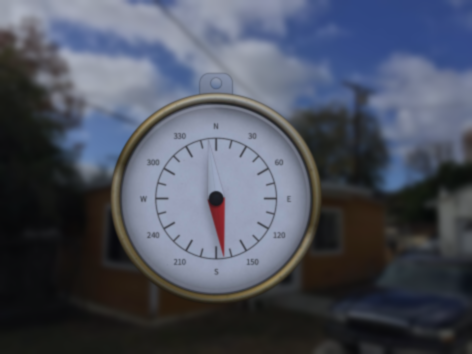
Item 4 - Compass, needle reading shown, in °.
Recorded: 172.5 °
